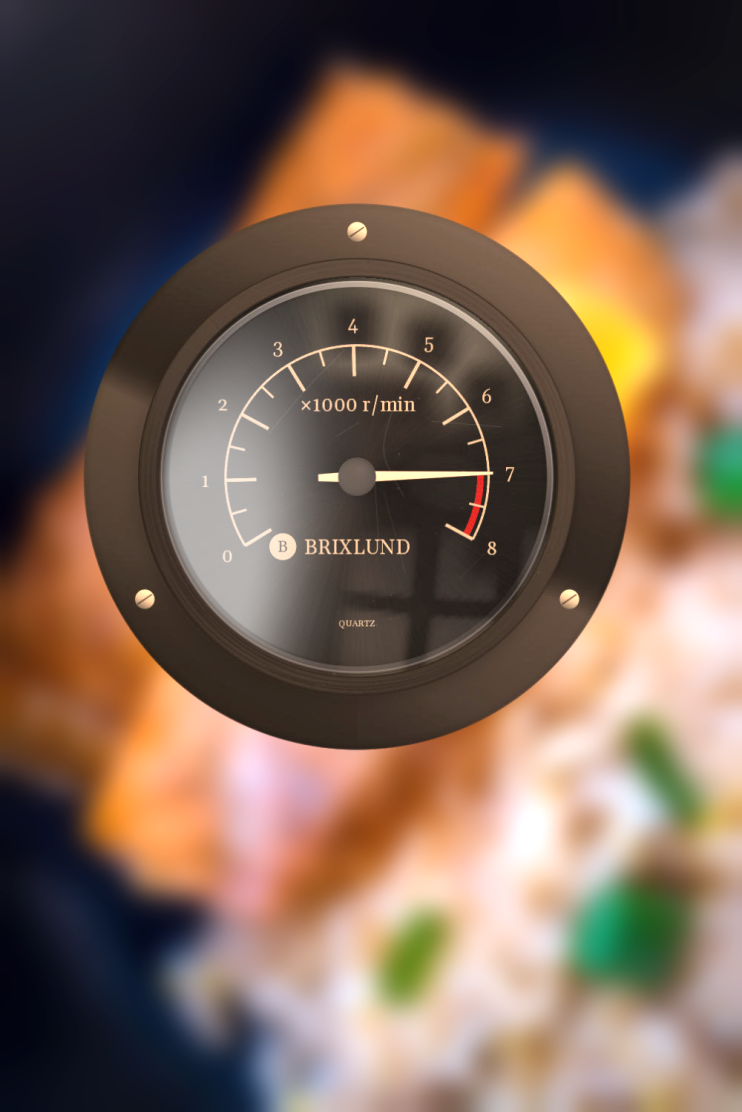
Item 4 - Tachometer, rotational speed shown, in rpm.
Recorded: 7000 rpm
